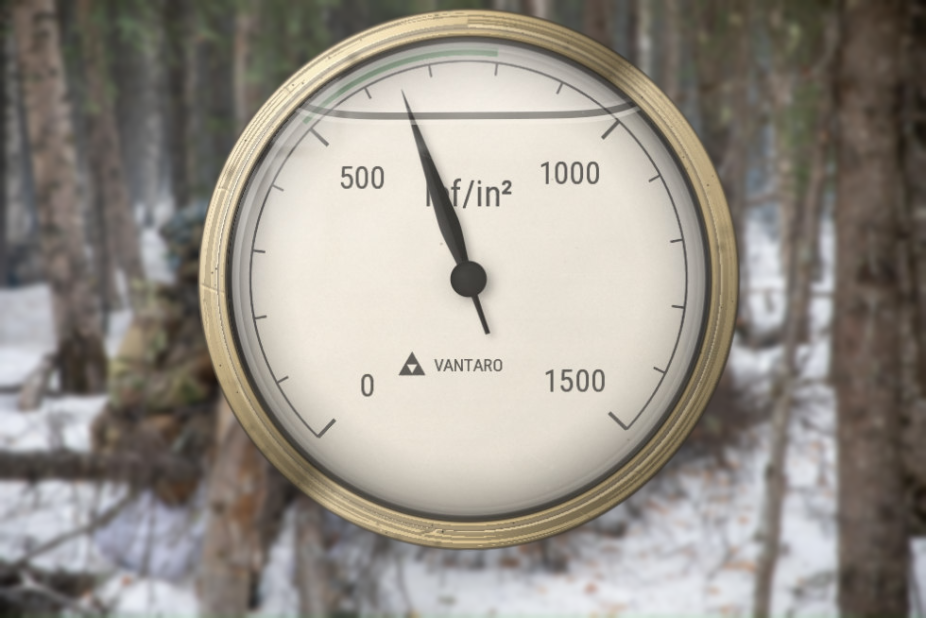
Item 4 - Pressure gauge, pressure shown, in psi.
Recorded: 650 psi
